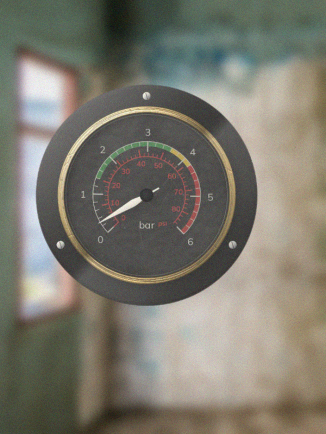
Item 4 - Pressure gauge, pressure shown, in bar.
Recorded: 0.3 bar
